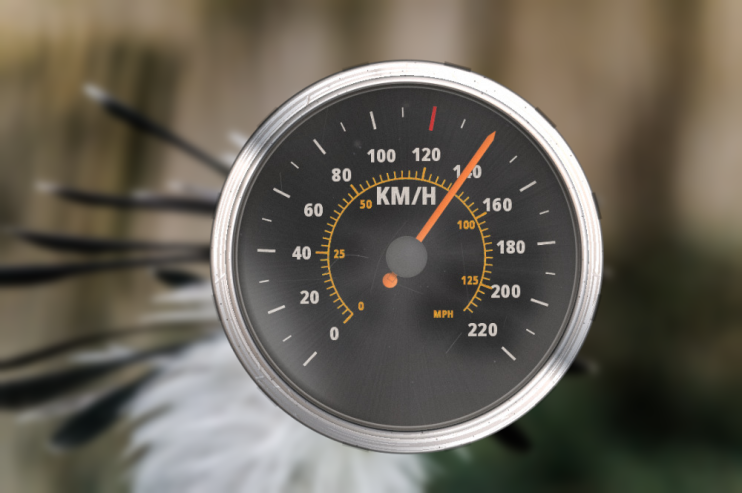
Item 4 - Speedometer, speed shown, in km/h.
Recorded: 140 km/h
